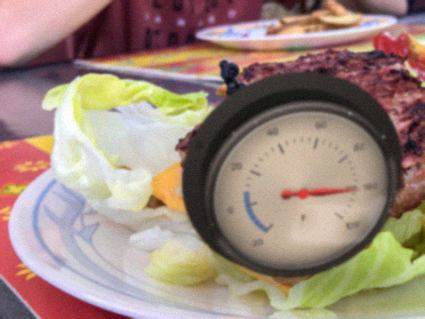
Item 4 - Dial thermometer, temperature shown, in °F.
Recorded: 100 °F
